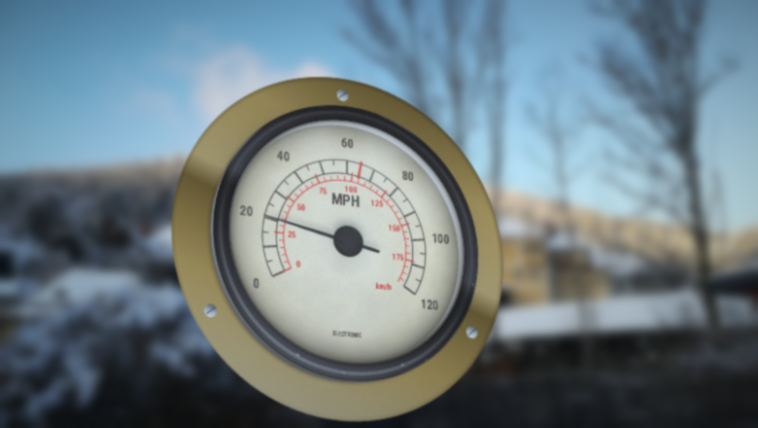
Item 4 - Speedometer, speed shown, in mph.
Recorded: 20 mph
